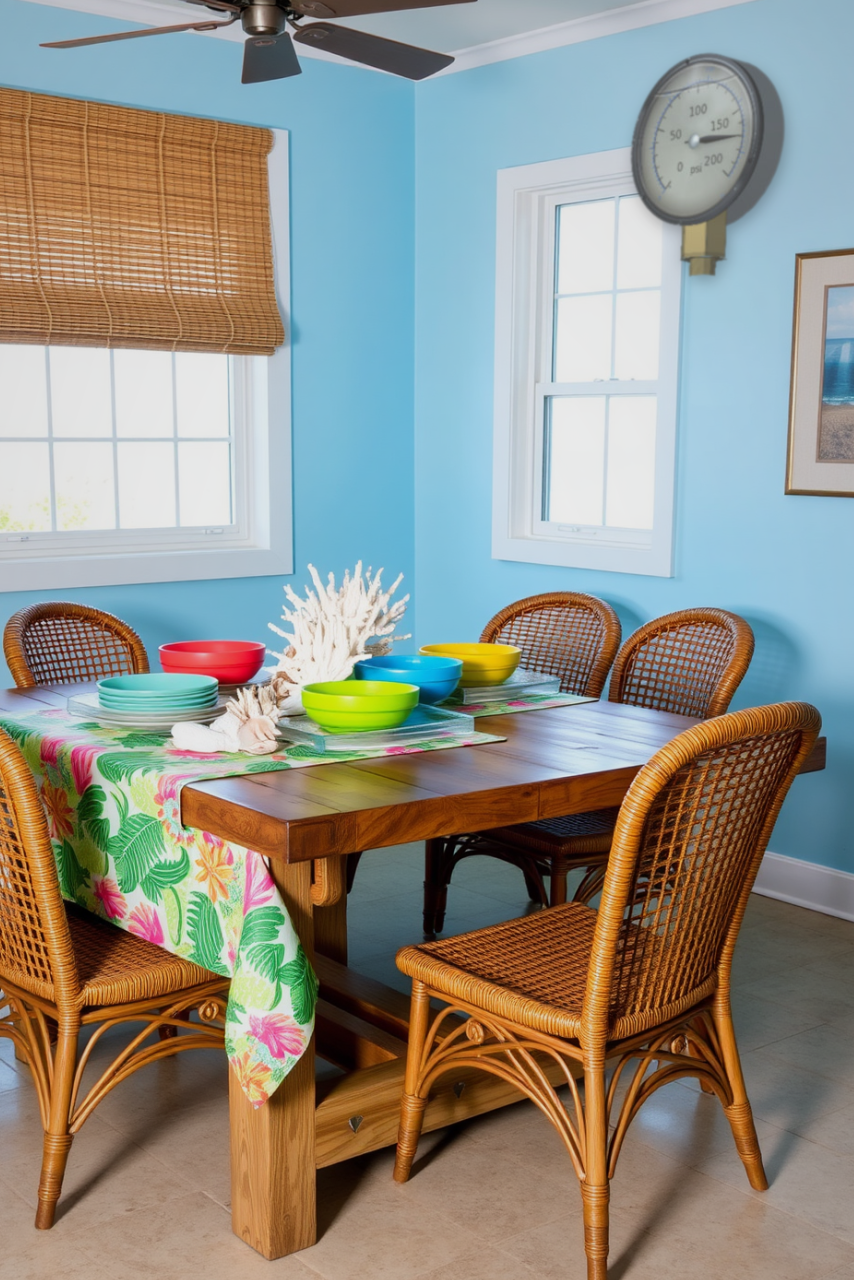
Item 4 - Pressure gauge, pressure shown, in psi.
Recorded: 170 psi
